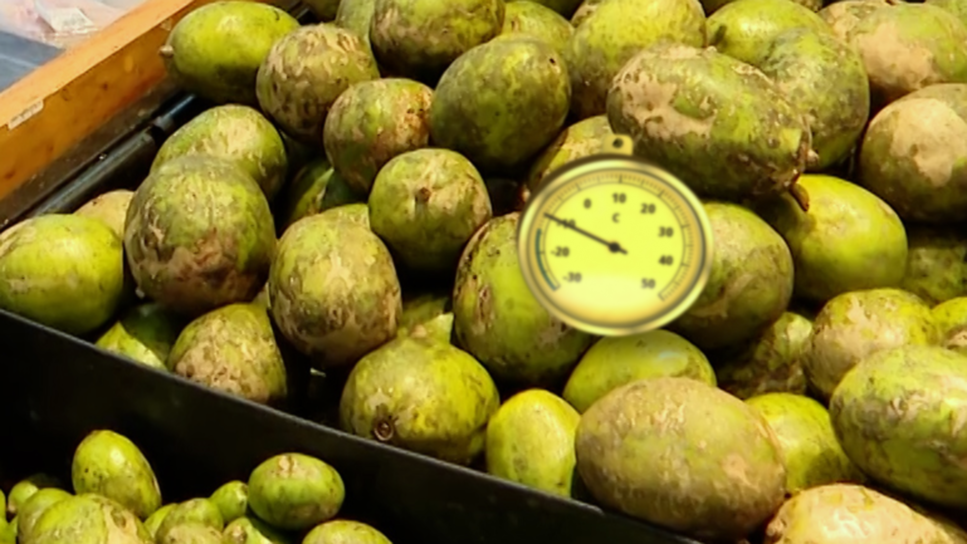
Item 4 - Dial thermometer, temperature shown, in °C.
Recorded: -10 °C
